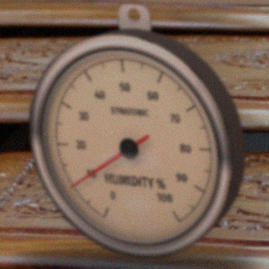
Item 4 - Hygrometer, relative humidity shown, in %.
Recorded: 10 %
